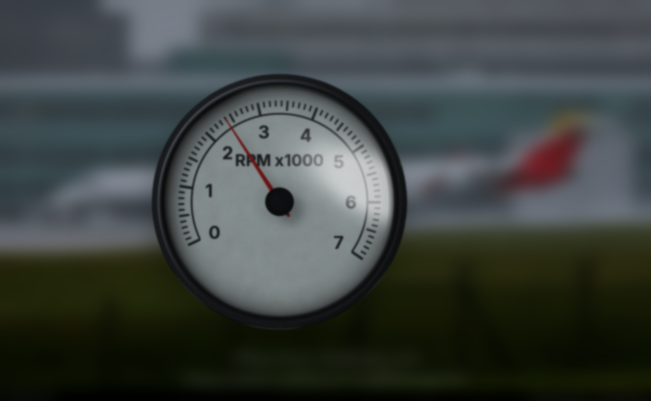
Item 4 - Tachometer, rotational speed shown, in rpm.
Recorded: 2400 rpm
